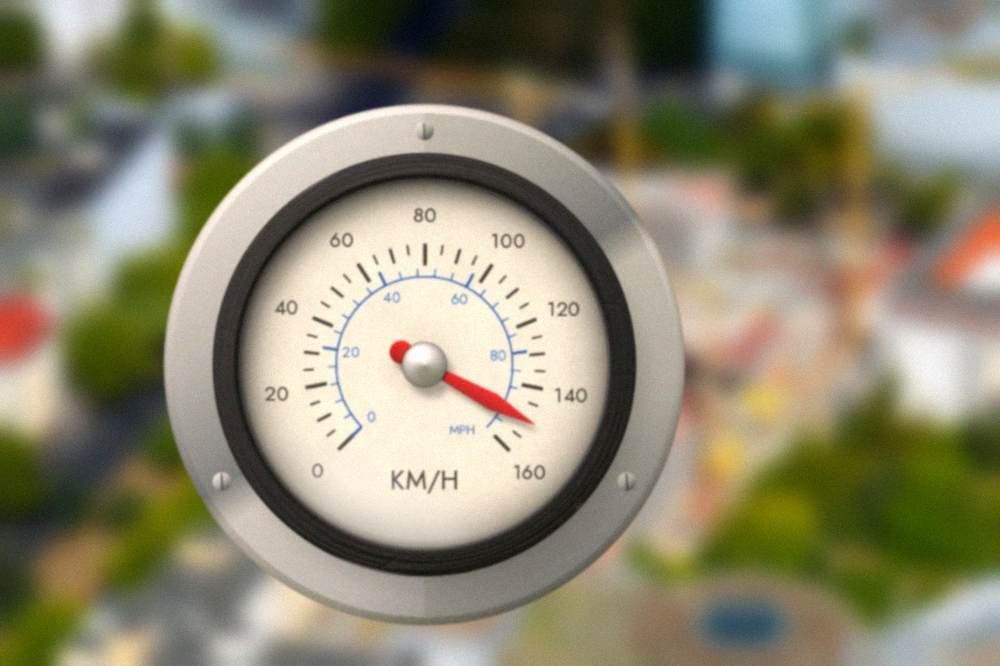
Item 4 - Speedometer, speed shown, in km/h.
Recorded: 150 km/h
